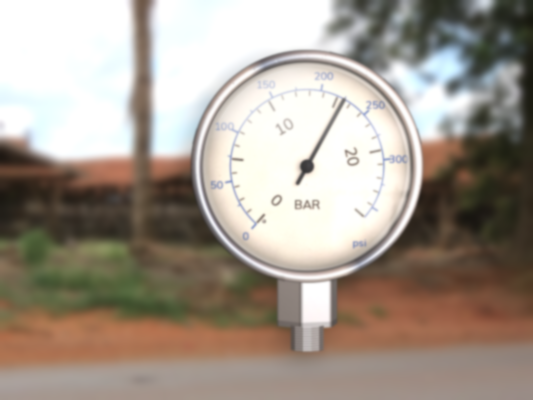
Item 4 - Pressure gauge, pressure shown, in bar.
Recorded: 15.5 bar
